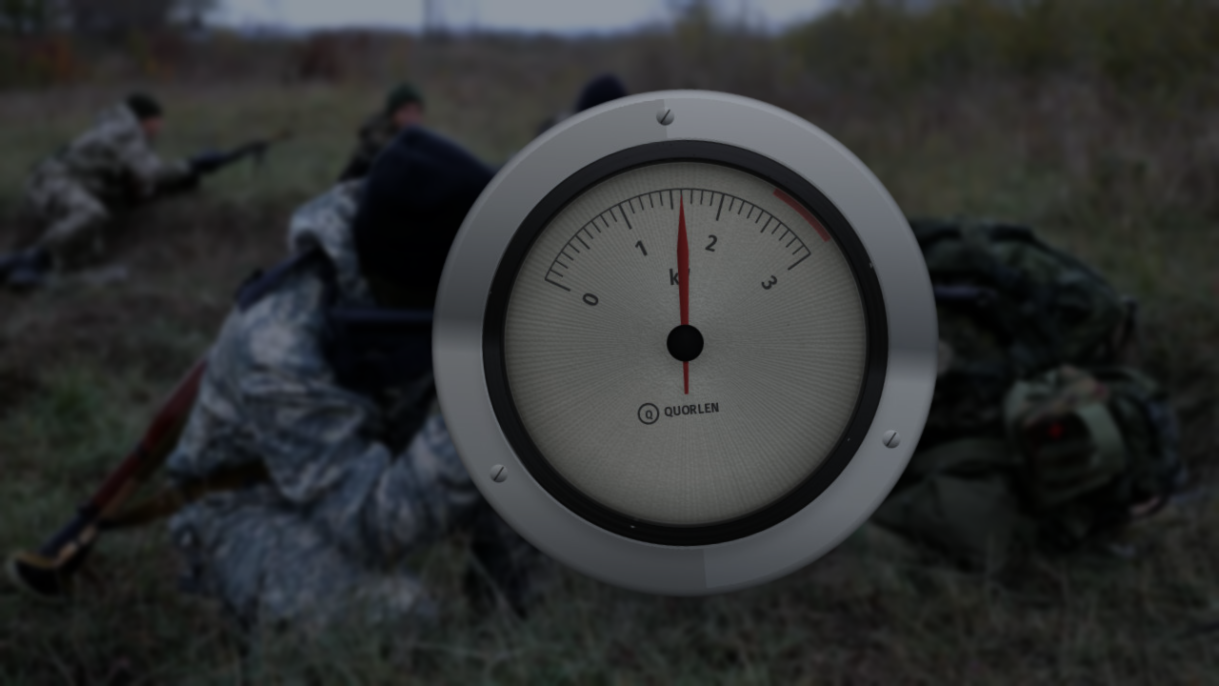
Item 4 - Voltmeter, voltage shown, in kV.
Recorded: 1.6 kV
